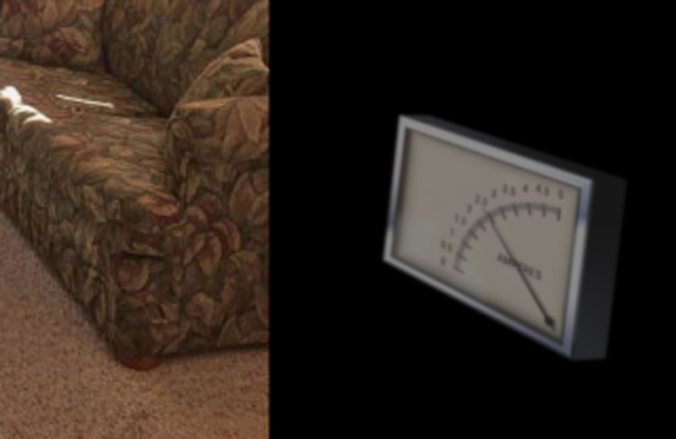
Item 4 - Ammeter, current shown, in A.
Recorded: 2.5 A
